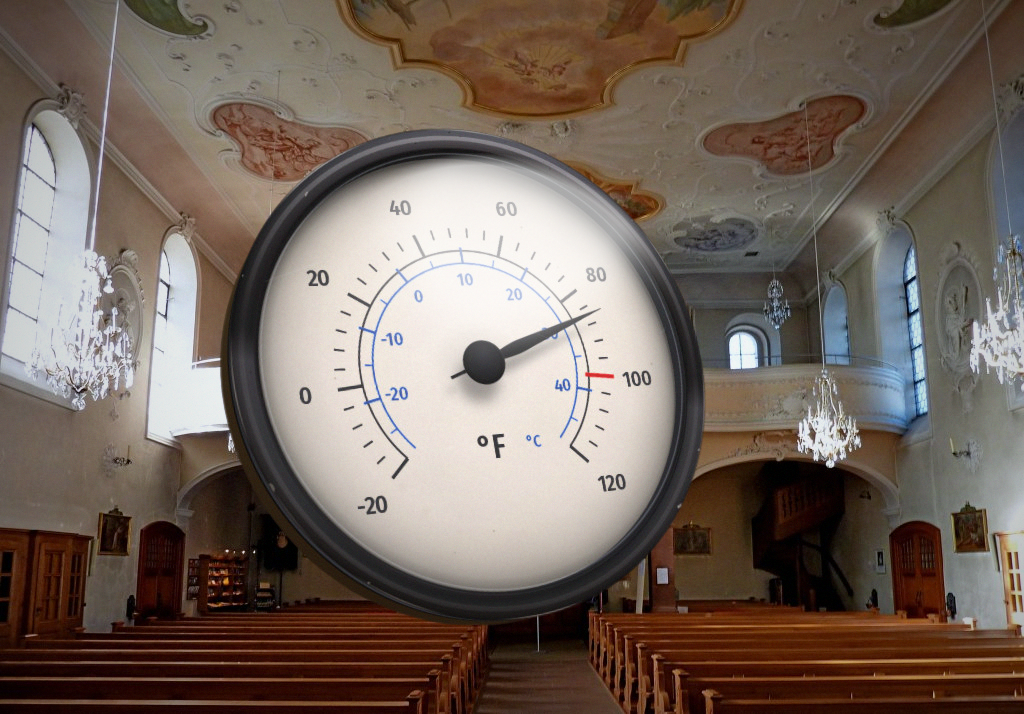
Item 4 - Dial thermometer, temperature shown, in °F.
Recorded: 86 °F
